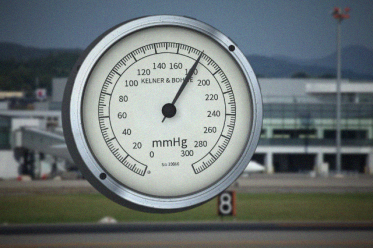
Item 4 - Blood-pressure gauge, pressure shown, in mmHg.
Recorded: 180 mmHg
